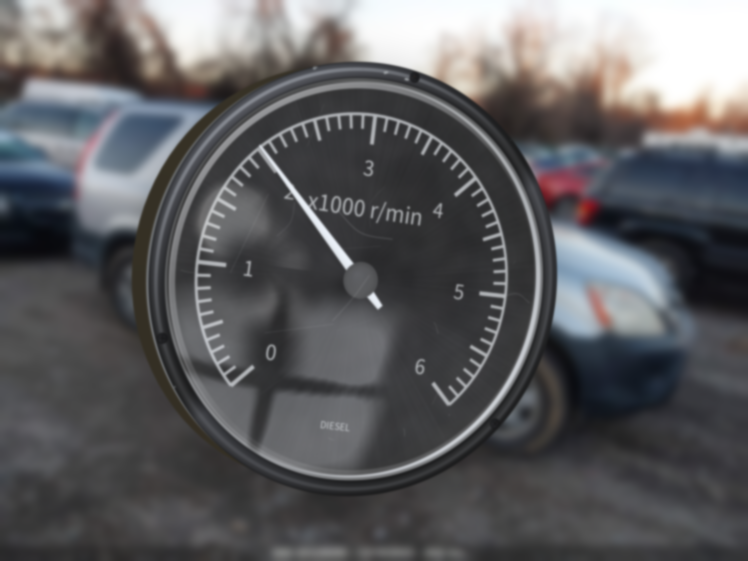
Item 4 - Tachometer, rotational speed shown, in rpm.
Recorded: 2000 rpm
